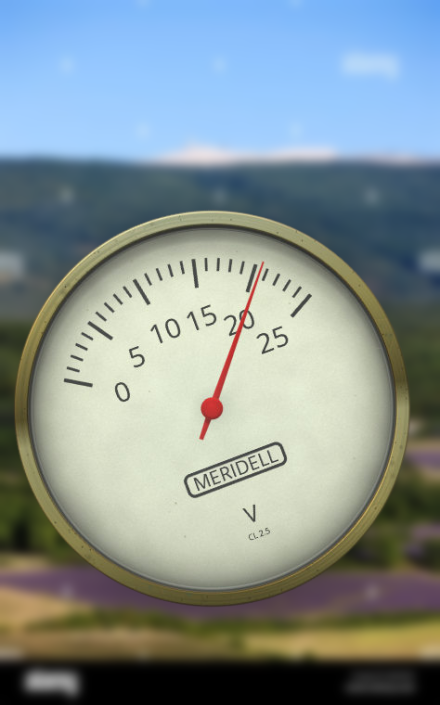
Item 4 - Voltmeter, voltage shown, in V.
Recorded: 20.5 V
